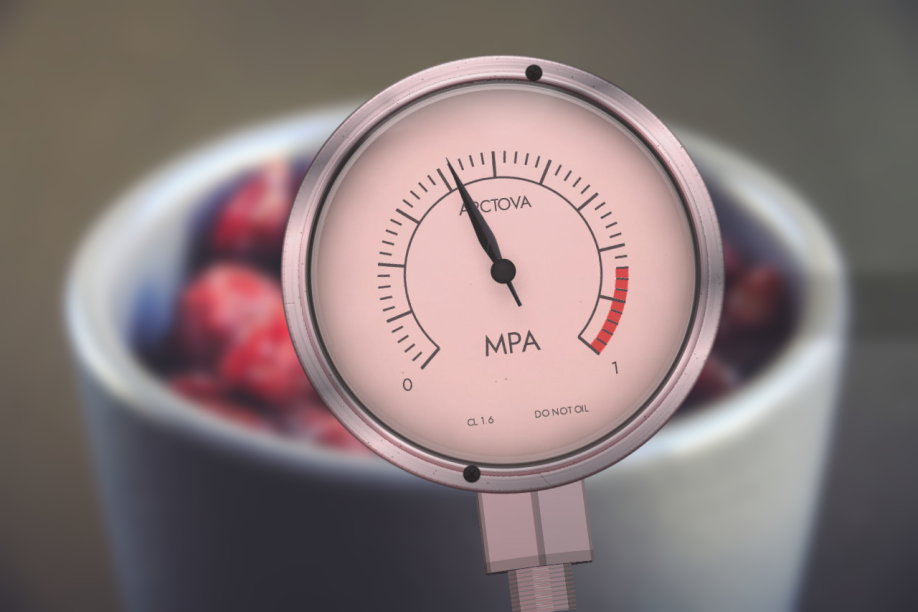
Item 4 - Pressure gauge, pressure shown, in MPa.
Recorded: 0.42 MPa
